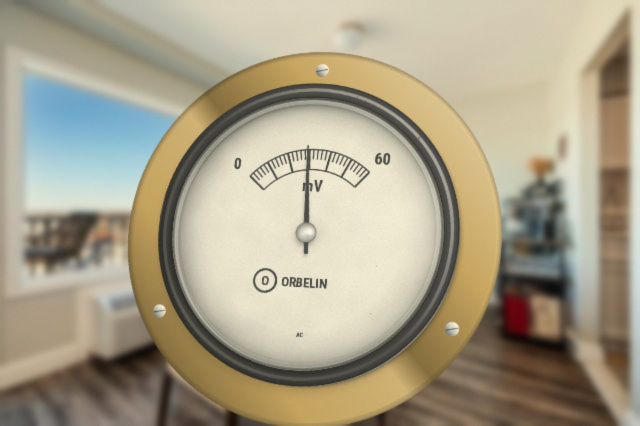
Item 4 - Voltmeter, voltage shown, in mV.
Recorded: 30 mV
